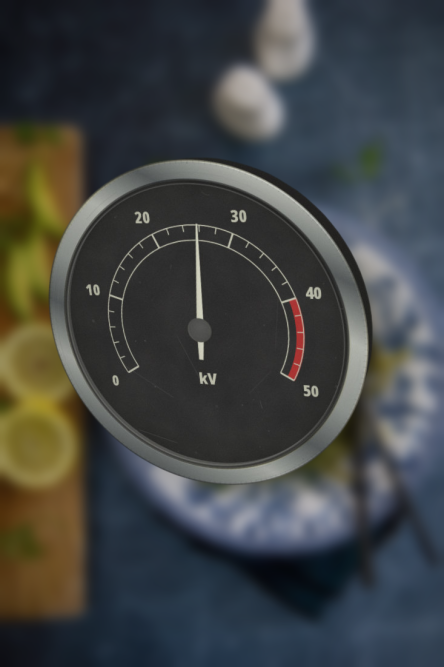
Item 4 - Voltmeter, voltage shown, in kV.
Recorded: 26 kV
